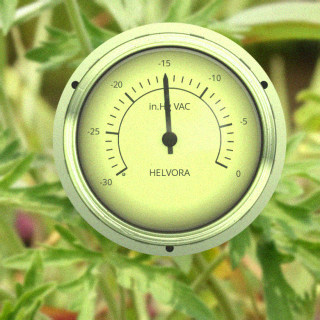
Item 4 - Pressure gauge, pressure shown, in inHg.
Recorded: -15 inHg
